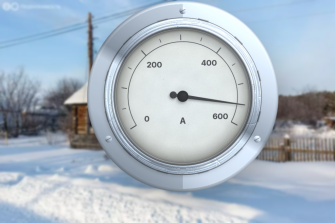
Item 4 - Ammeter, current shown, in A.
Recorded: 550 A
